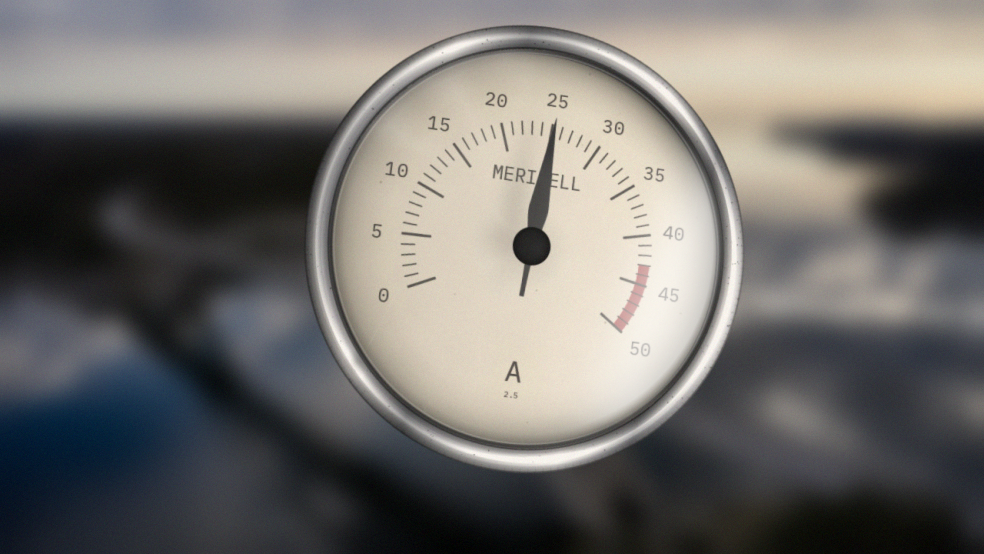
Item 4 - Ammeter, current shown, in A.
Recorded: 25 A
